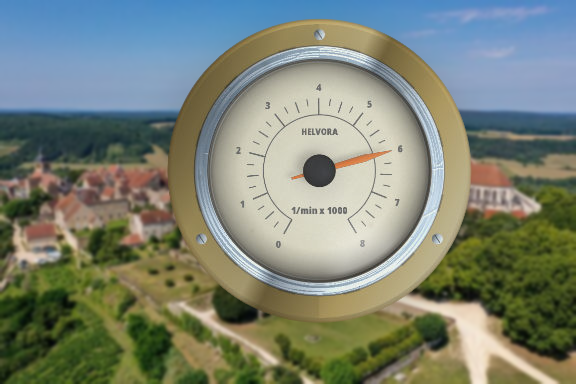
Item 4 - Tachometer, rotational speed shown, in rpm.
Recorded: 6000 rpm
